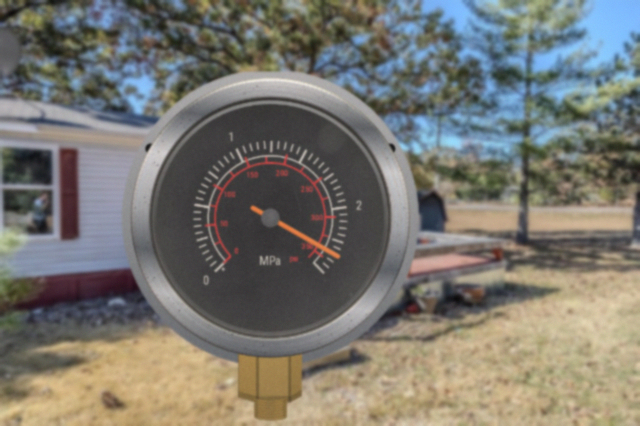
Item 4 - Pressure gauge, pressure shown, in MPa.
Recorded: 2.35 MPa
